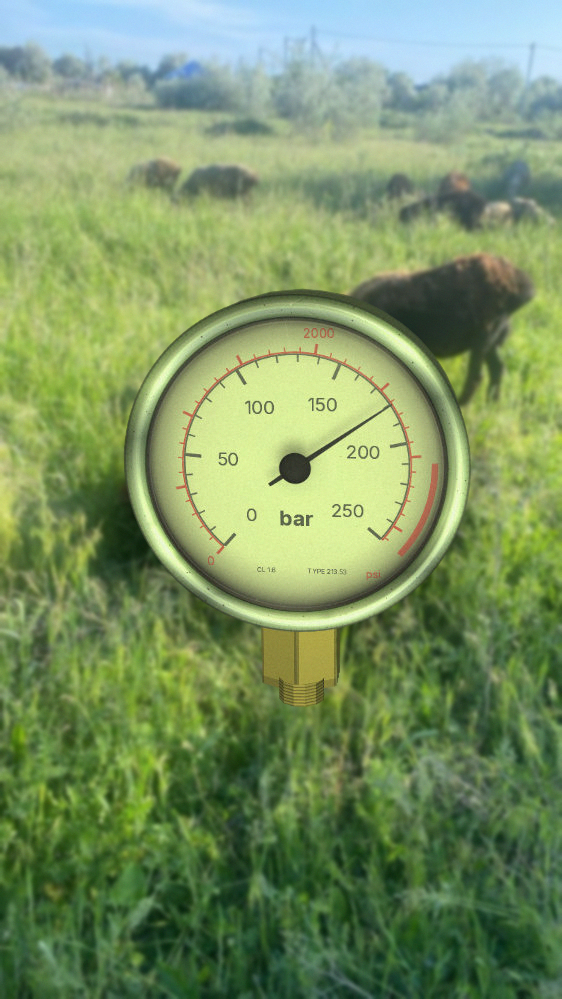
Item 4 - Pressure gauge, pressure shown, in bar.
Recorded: 180 bar
